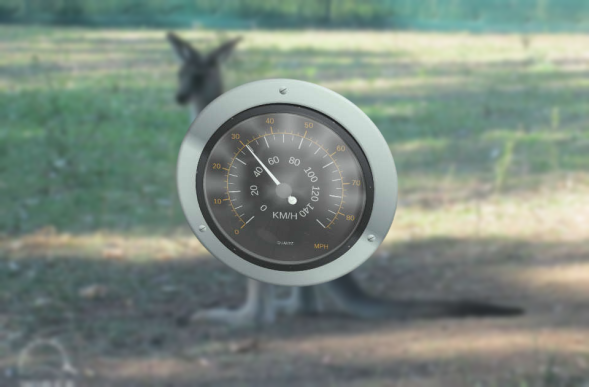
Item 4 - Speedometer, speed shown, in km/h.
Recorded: 50 km/h
